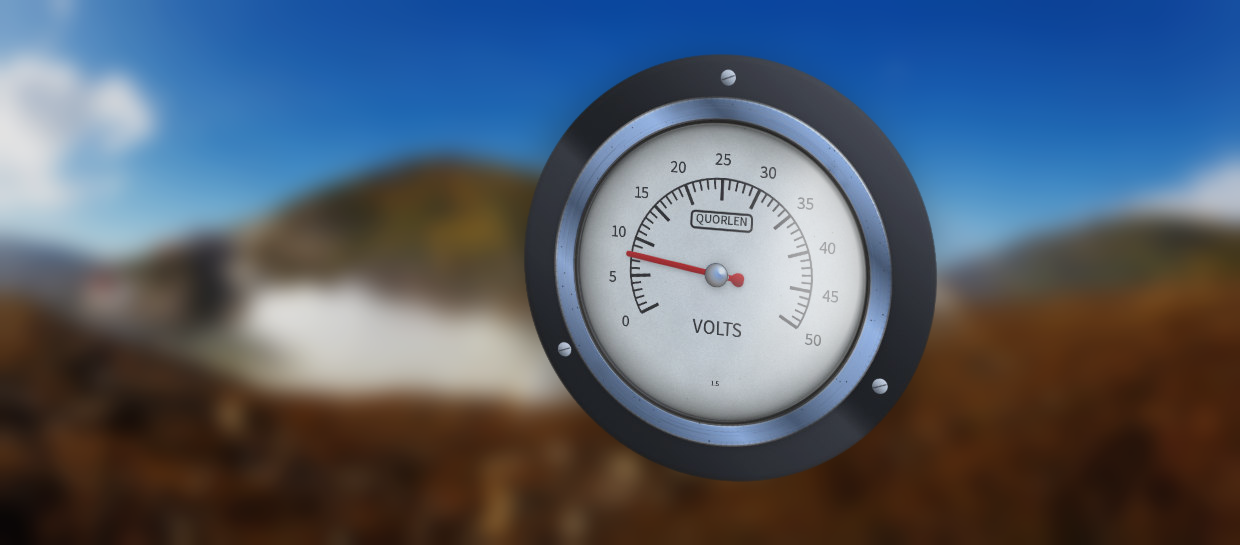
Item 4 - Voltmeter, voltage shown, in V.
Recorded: 8 V
